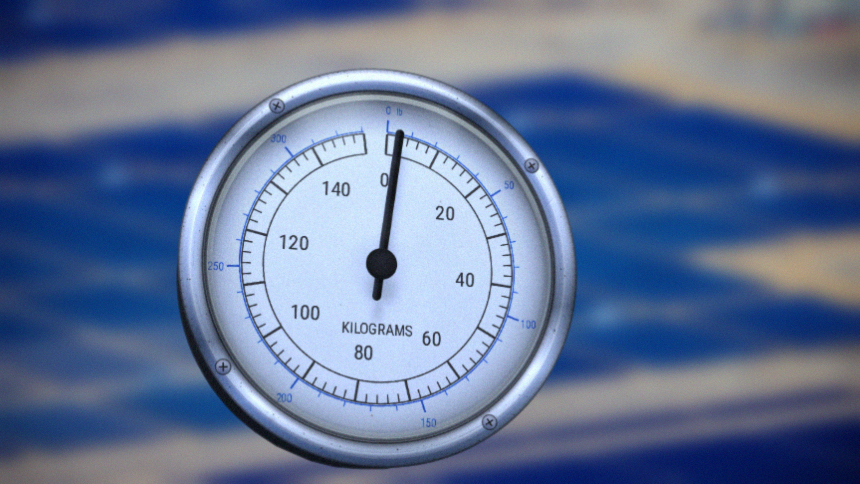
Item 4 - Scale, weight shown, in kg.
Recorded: 2 kg
